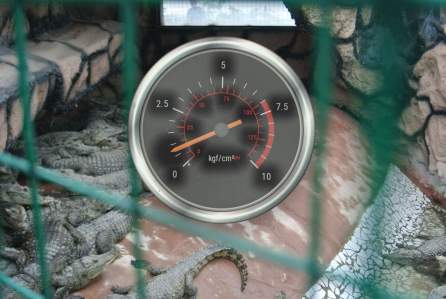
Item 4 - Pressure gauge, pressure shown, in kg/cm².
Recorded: 0.75 kg/cm²
